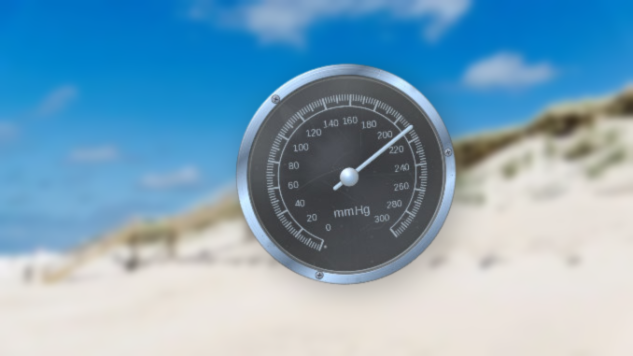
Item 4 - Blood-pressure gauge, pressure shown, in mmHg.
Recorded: 210 mmHg
